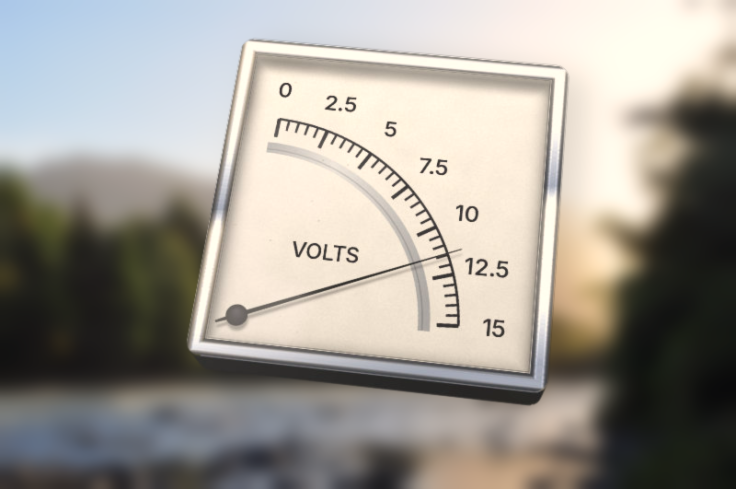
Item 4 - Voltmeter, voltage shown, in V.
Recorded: 11.5 V
